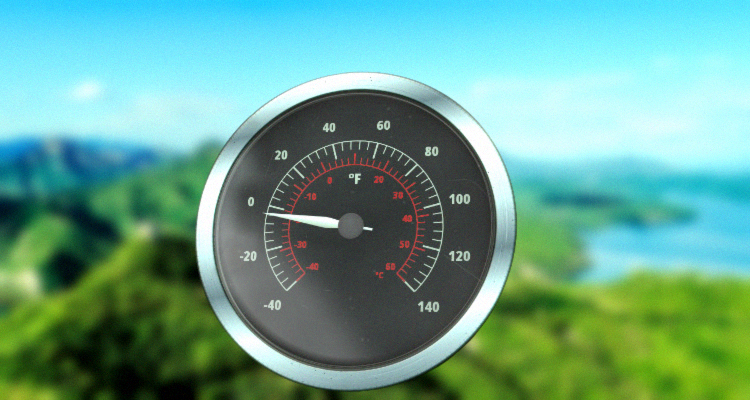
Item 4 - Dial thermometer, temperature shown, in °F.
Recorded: -4 °F
